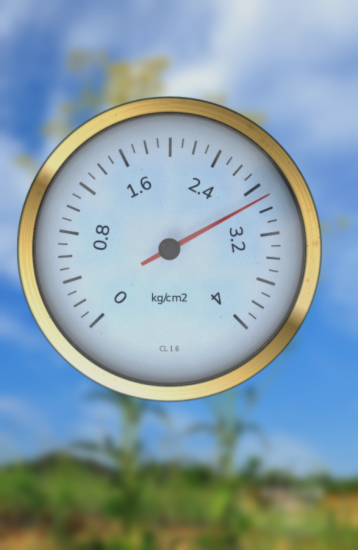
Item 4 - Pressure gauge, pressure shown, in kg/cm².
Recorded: 2.9 kg/cm²
